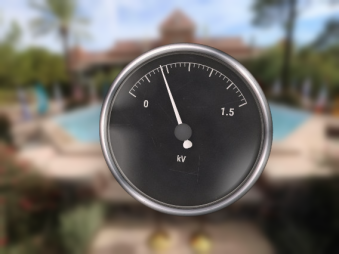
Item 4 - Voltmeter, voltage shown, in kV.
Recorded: 0.45 kV
